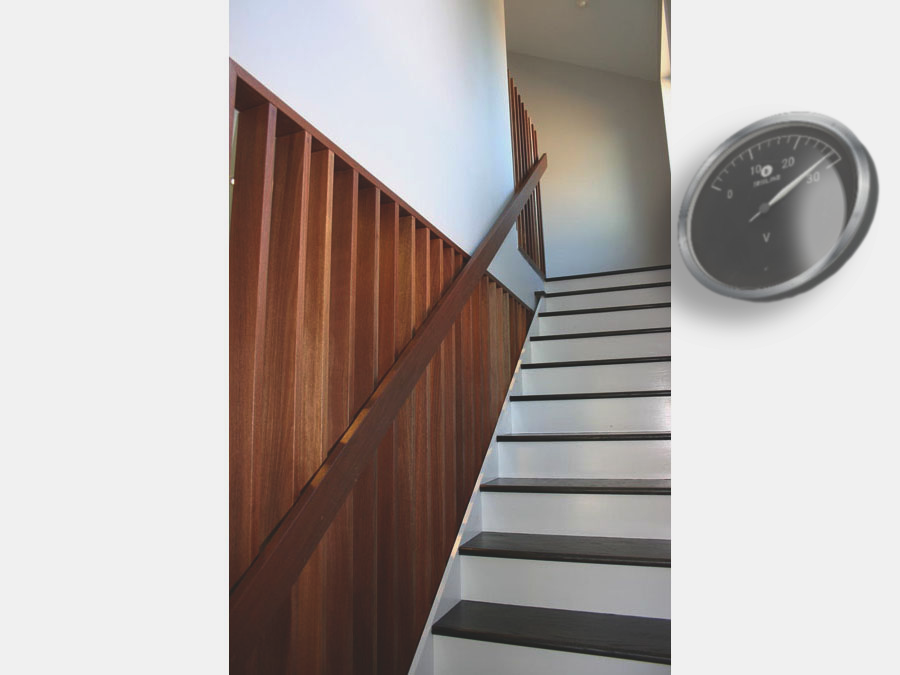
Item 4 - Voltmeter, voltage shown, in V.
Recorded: 28 V
